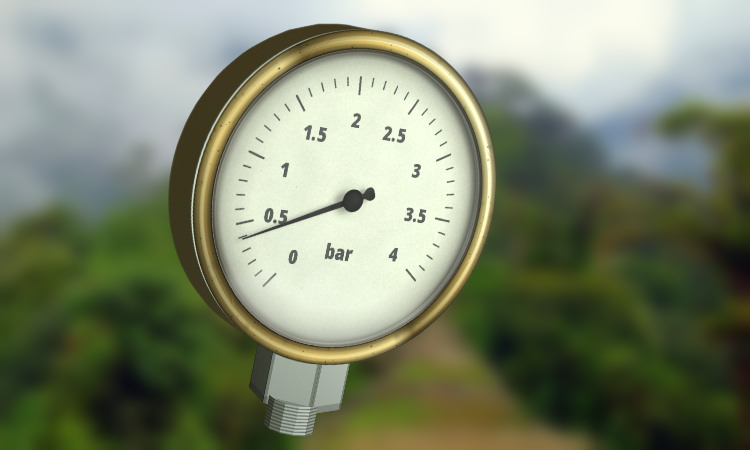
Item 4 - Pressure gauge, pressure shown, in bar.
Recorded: 0.4 bar
